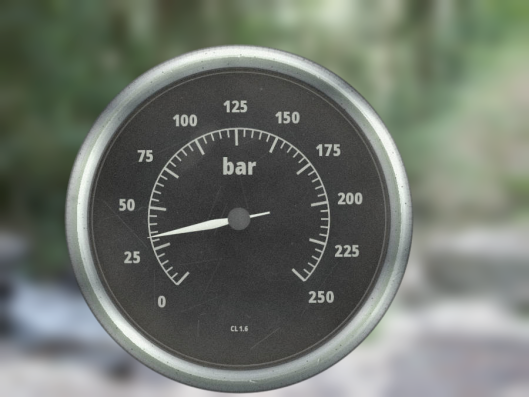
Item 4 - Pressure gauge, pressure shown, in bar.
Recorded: 32.5 bar
